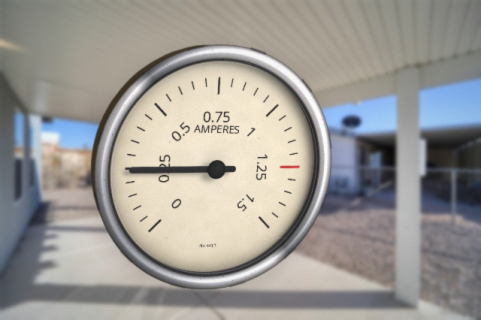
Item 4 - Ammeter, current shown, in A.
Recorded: 0.25 A
